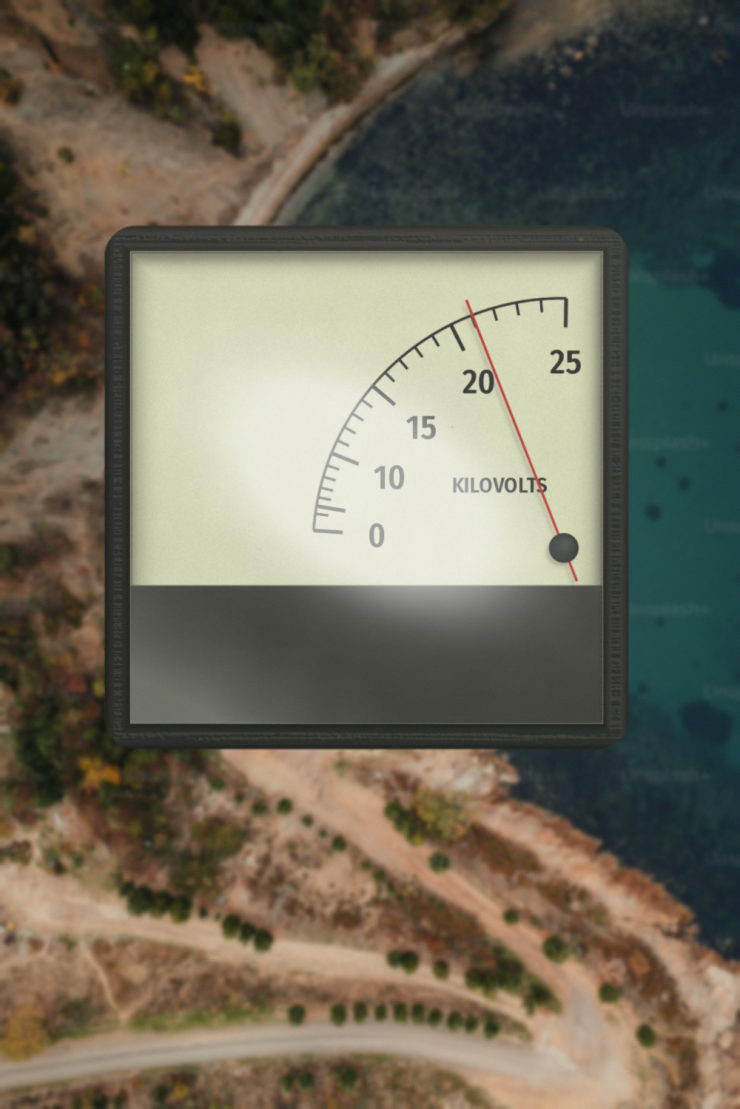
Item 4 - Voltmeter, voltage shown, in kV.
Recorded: 21 kV
